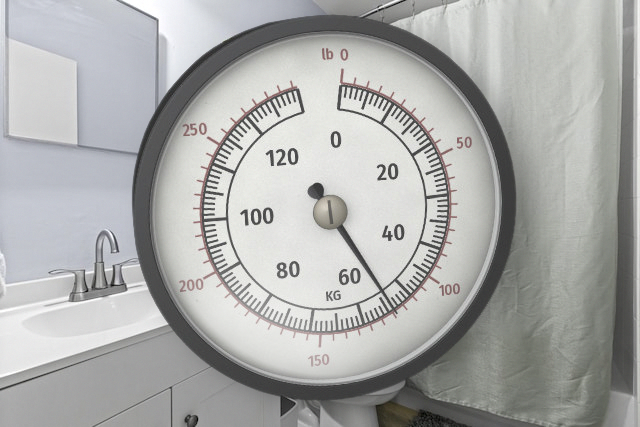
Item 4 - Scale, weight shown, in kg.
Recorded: 54 kg
